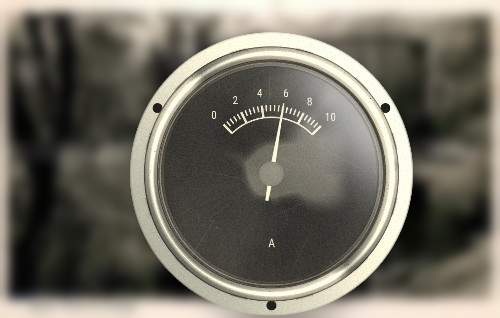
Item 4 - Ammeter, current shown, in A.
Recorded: 6 A
